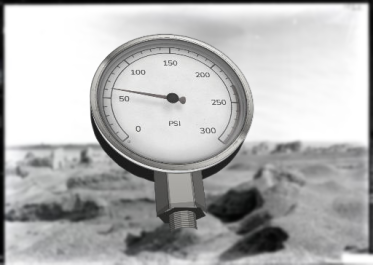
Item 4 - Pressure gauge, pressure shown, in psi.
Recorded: 60 psi
